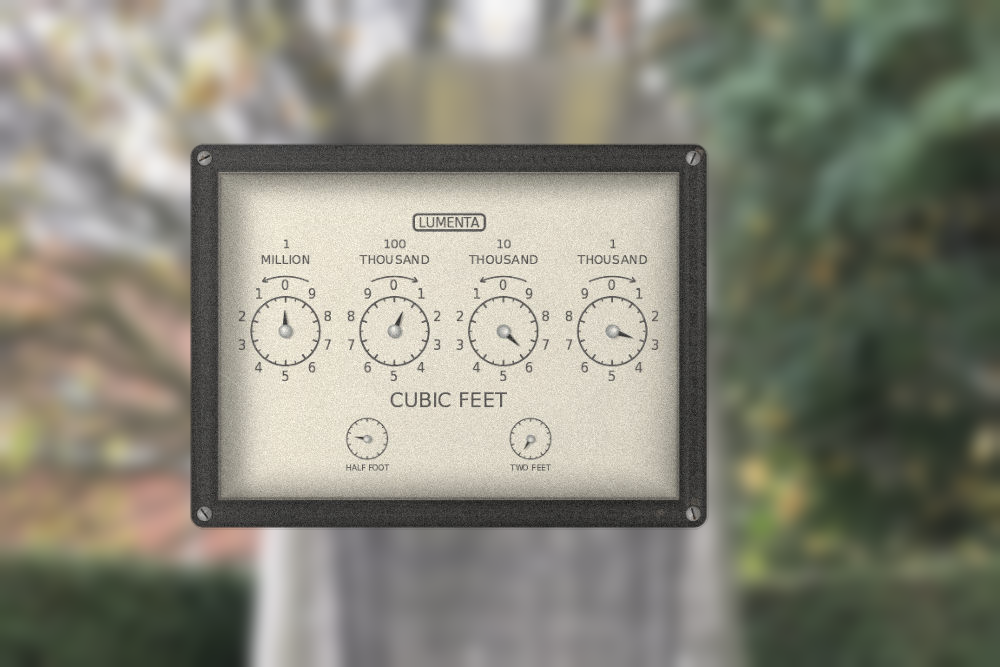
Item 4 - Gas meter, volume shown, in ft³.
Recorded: 6300 ft³
